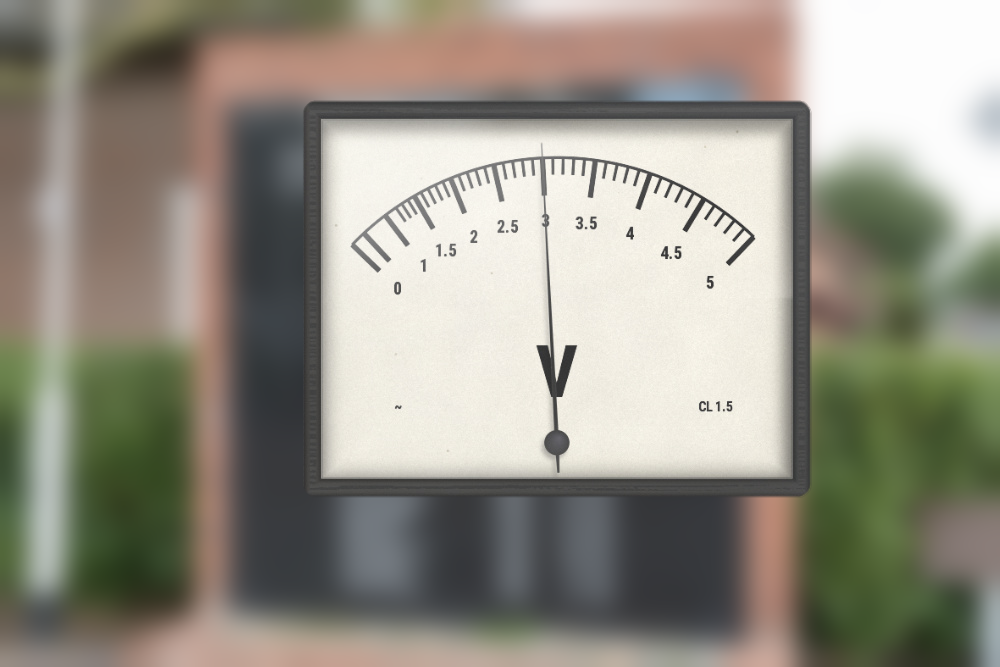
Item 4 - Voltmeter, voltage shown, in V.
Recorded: 3 V
